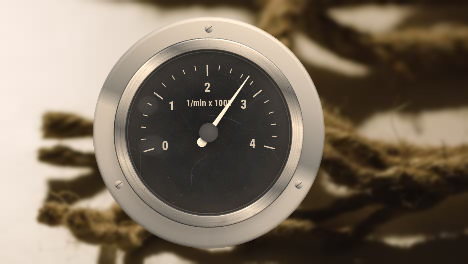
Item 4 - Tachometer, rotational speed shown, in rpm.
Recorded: 2700 rpm
